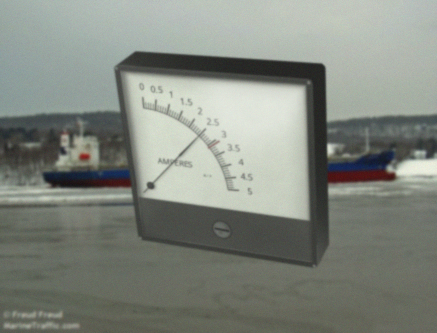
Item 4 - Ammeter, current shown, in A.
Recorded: 2.5 A
